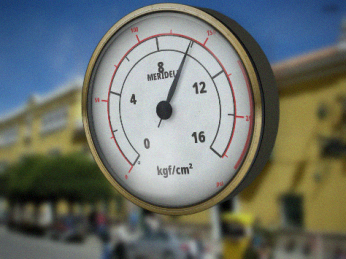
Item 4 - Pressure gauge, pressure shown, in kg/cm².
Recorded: 10 kg/cm²
